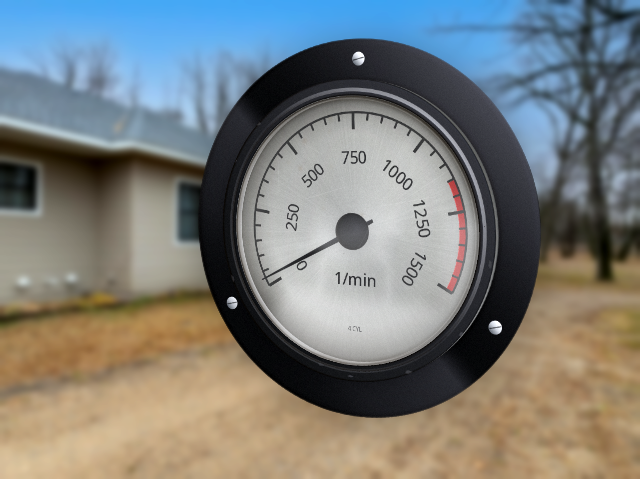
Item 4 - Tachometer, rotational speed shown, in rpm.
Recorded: 25 rpm
